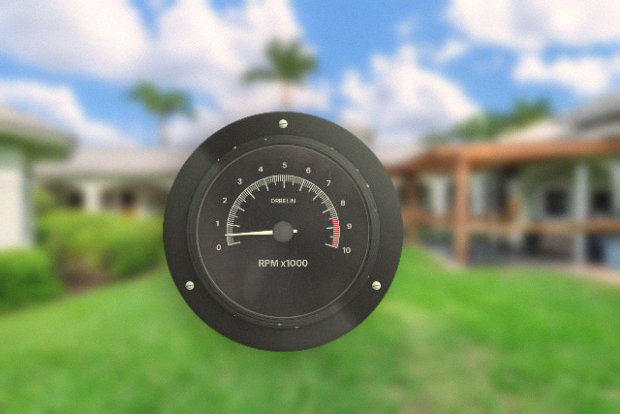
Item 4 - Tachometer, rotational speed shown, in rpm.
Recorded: 500 rpm
